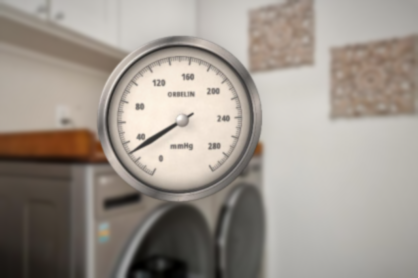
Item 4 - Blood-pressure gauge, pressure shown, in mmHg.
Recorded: 30 mmHg
